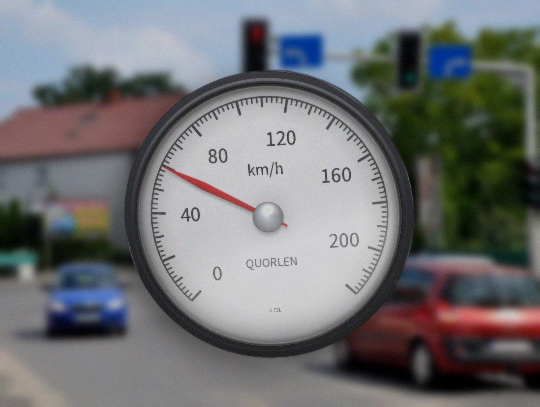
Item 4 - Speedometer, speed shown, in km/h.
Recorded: 60 km/h
